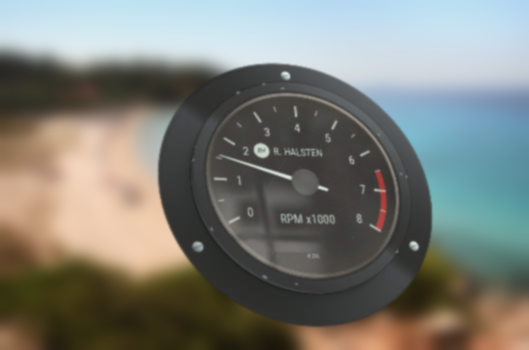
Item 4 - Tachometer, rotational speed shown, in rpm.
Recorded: 1500 rpm
